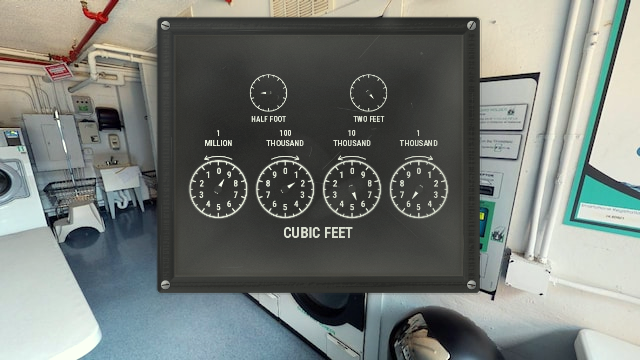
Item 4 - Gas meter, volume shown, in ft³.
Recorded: 915600 ft³
